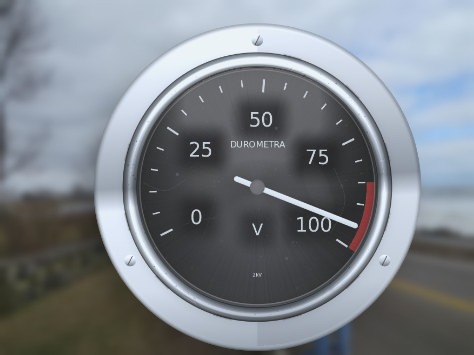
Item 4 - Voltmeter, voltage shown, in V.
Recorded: 95 V
